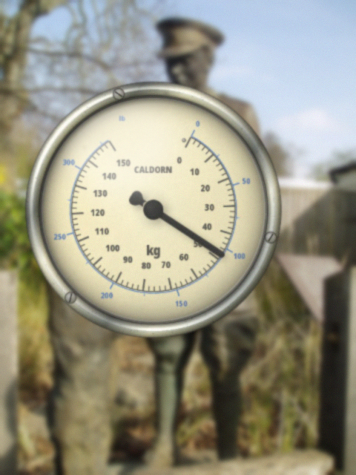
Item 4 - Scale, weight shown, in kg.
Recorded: 48 kg
